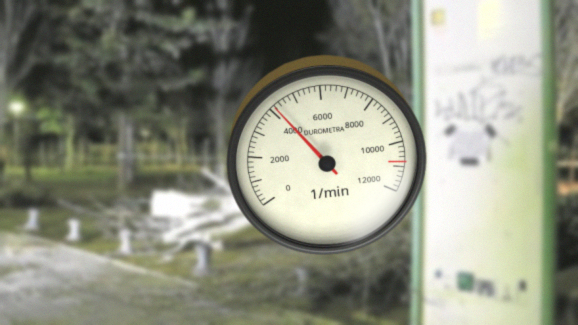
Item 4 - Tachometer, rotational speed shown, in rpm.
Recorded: 4200 rpm
